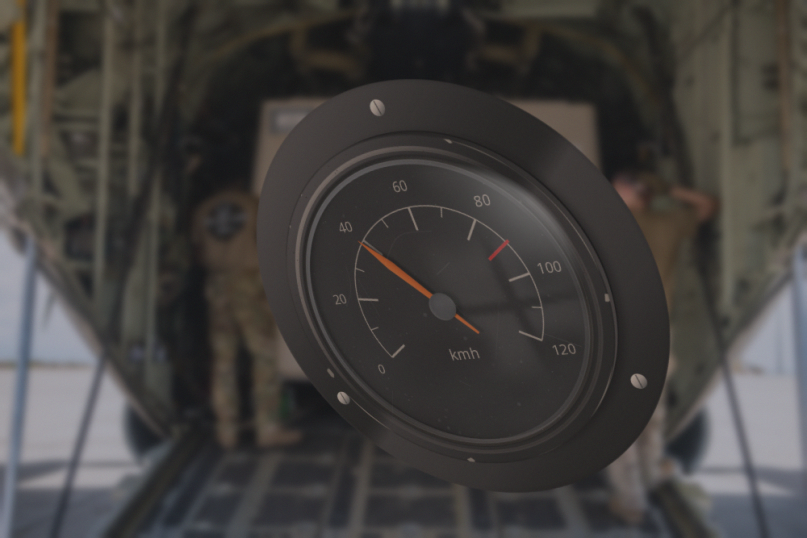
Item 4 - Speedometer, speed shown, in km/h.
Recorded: 40 km/h
